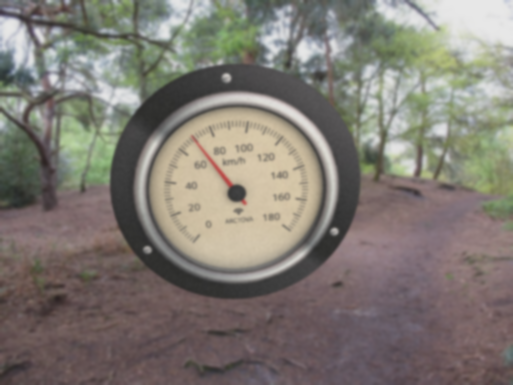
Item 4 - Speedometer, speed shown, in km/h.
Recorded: 70 km/h
